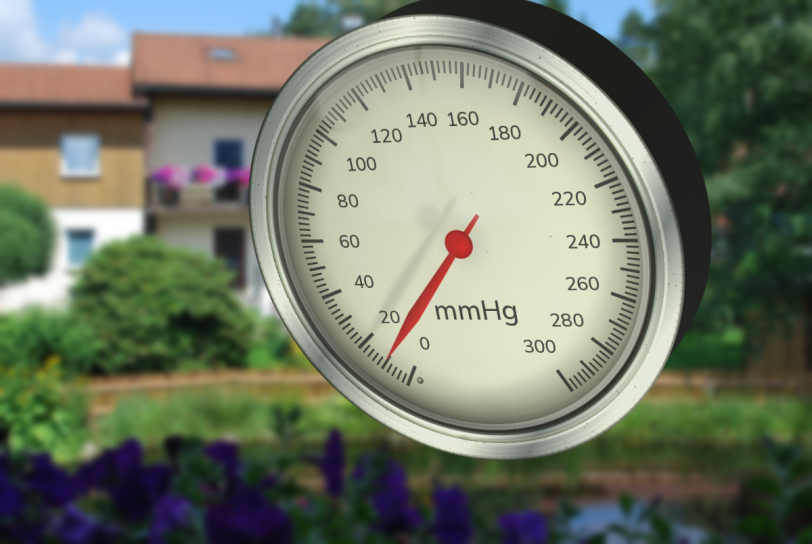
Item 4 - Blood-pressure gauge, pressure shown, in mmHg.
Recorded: 10 mmHg
